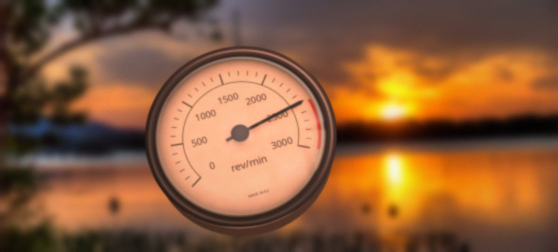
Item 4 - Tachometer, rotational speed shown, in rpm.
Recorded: 2500 rpm
